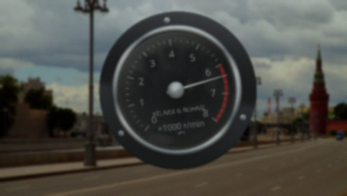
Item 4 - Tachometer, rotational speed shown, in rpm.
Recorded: 6400 rpm
